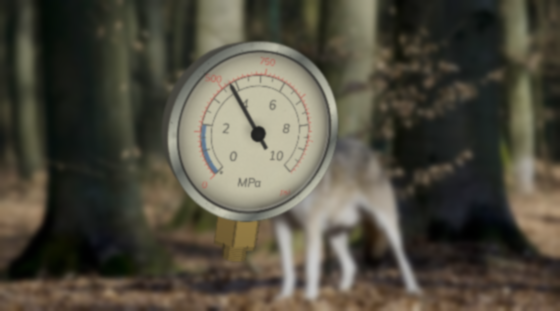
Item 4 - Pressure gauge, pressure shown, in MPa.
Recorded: 3.75 MPa
